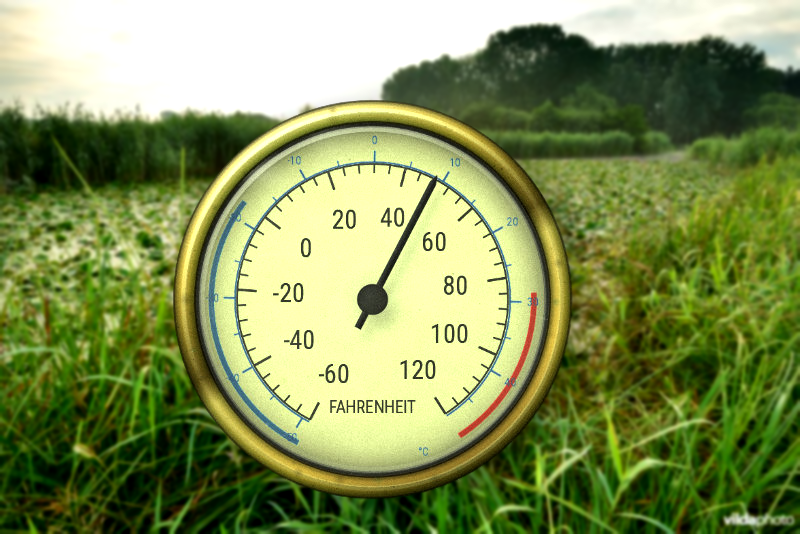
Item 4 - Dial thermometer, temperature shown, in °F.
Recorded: 48 °F
